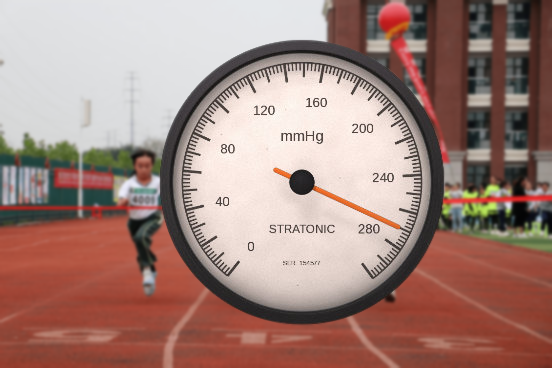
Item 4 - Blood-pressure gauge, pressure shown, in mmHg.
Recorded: 270 mmHg
